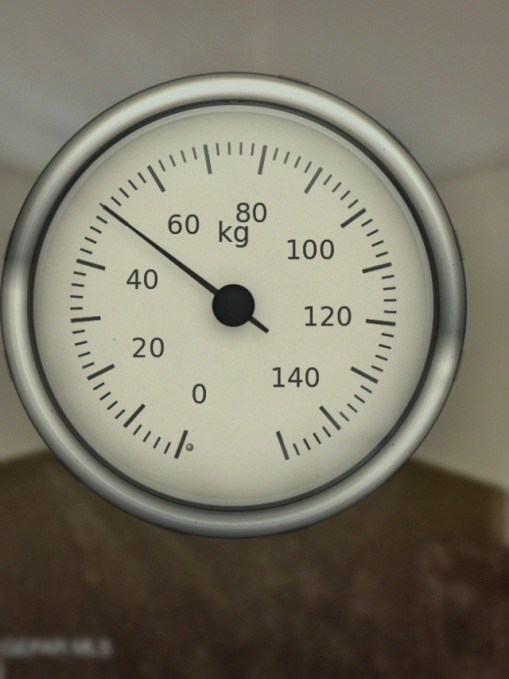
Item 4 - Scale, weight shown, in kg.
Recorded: 50 kg
